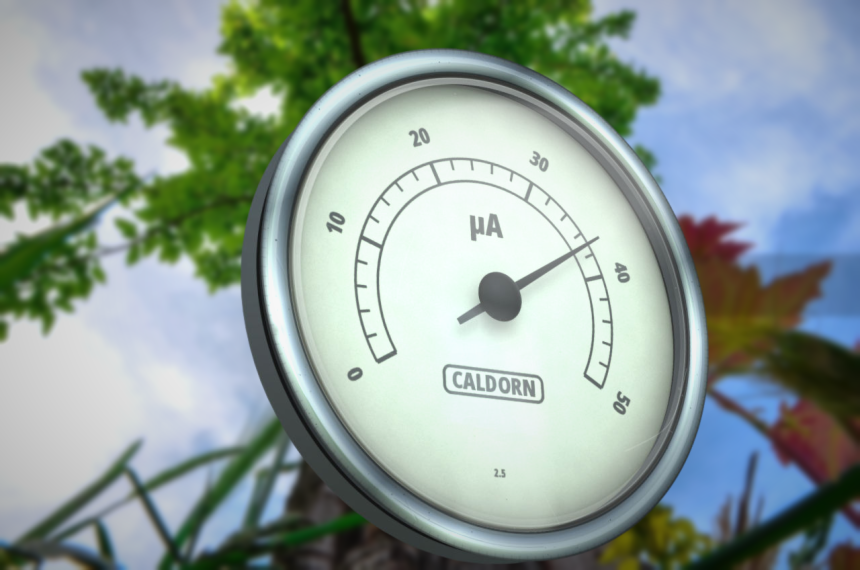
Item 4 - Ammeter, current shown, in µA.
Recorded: 37 µA
